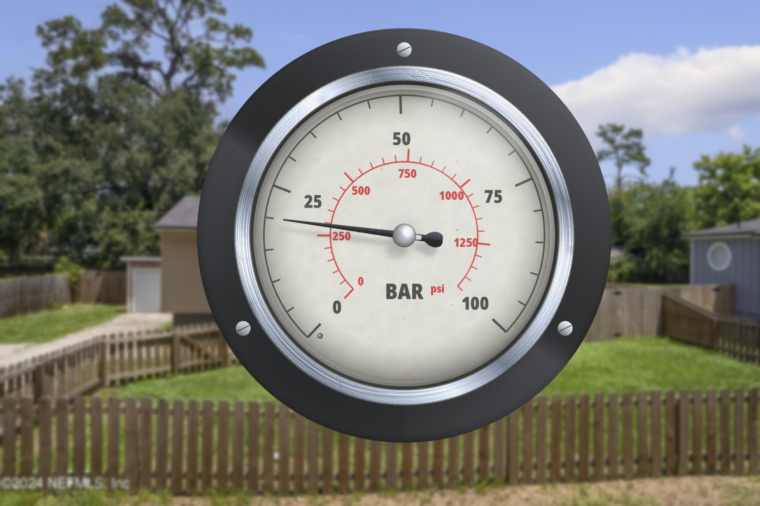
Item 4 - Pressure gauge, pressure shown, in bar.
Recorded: 20 bar
